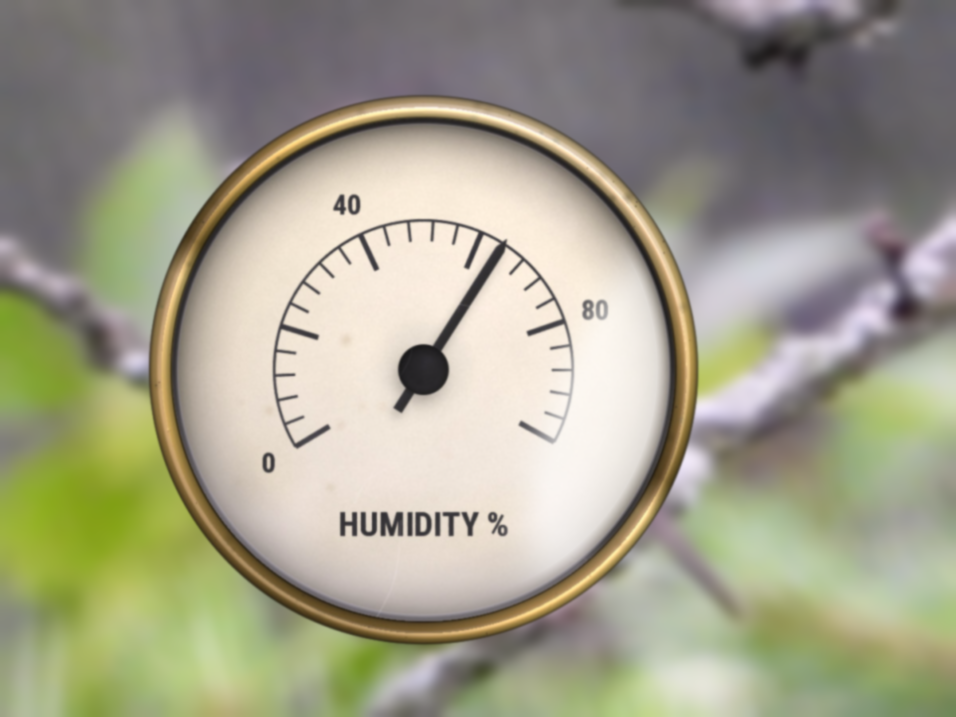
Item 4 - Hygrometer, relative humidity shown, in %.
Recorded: 64 %
